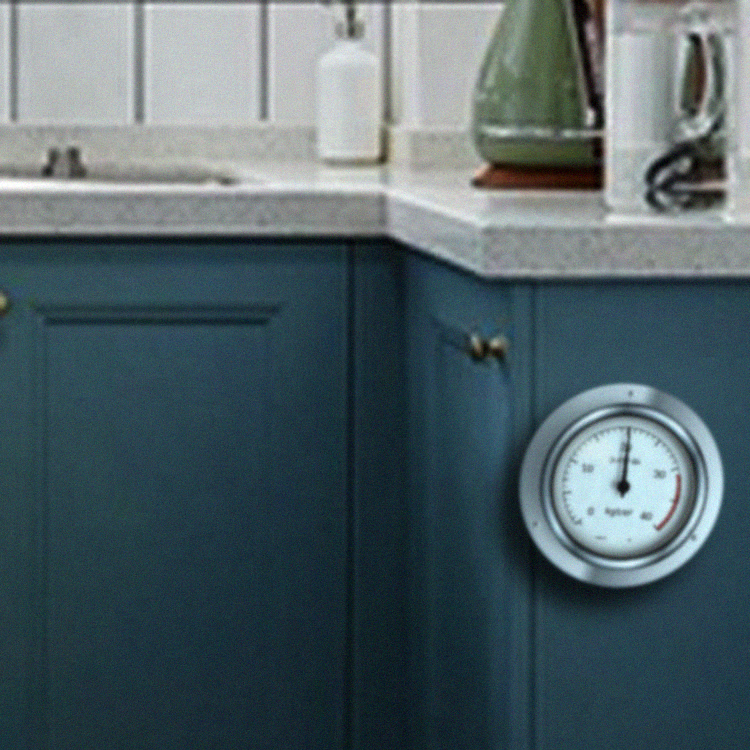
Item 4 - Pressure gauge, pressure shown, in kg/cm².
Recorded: 20 kg/cm²
